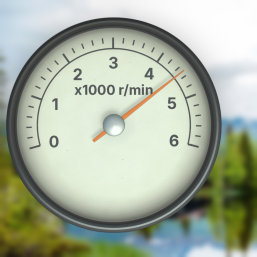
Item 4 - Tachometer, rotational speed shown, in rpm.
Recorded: 4500 rpm
